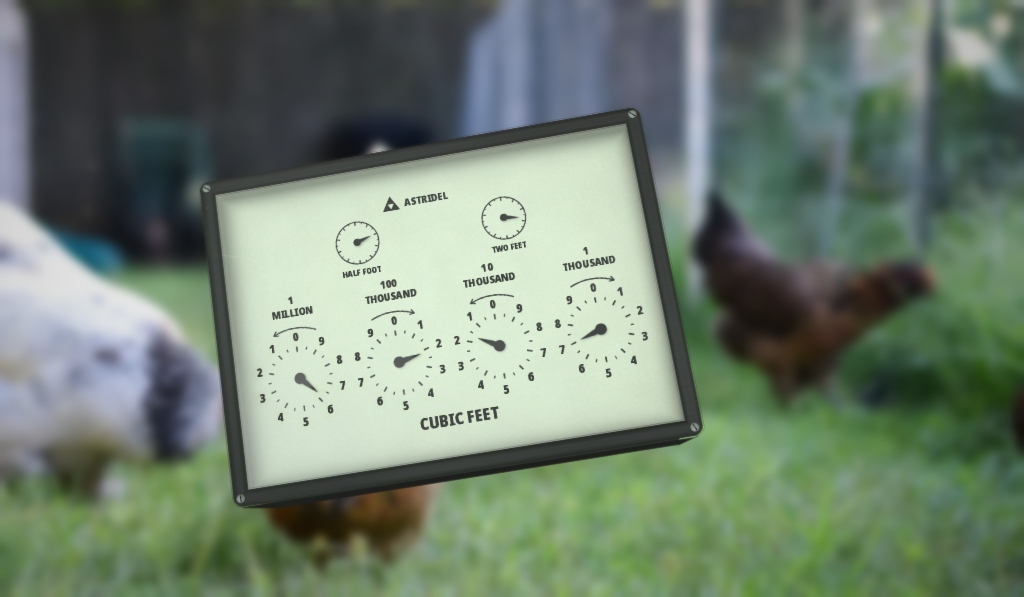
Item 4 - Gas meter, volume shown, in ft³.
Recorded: 621700 ft³
